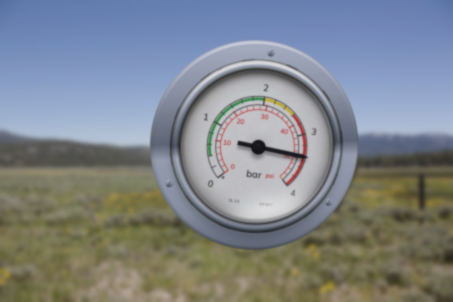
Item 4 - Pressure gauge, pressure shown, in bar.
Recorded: 3.4 bar
